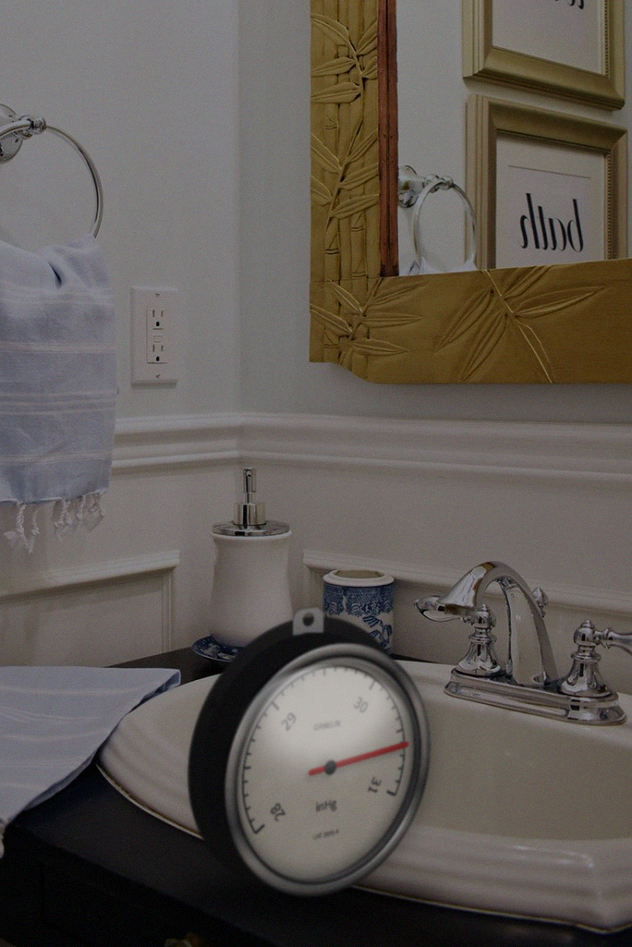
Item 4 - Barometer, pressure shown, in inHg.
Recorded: 30.6 inHg
